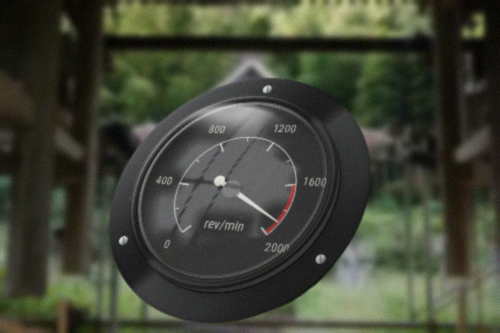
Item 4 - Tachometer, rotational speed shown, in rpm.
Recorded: 1900 rpm
